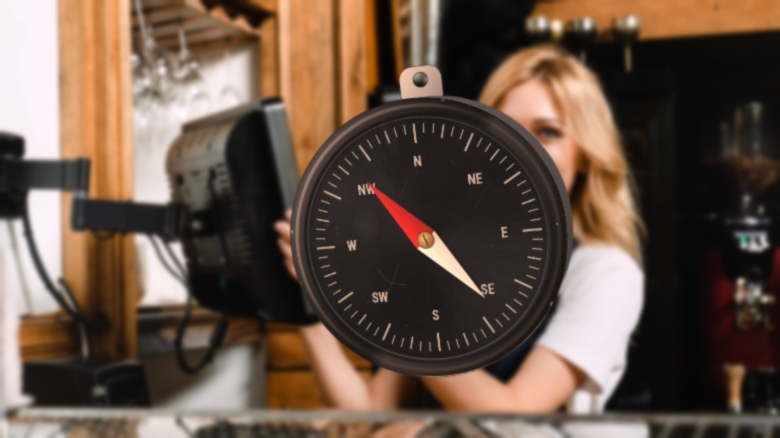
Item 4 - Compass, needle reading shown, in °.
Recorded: 320 °
